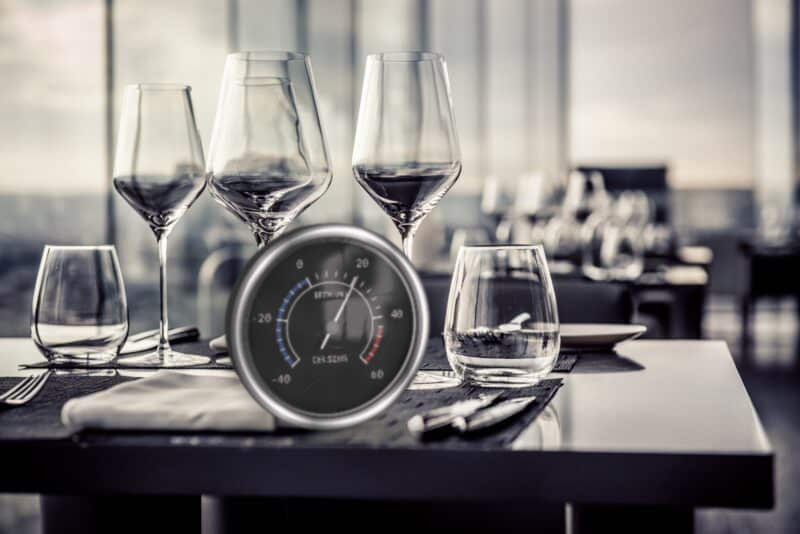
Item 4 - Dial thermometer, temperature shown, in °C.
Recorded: 20 °C
